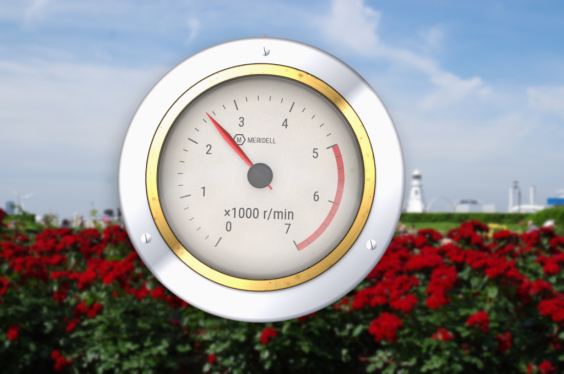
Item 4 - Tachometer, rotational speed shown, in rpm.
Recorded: 2500 rpm
